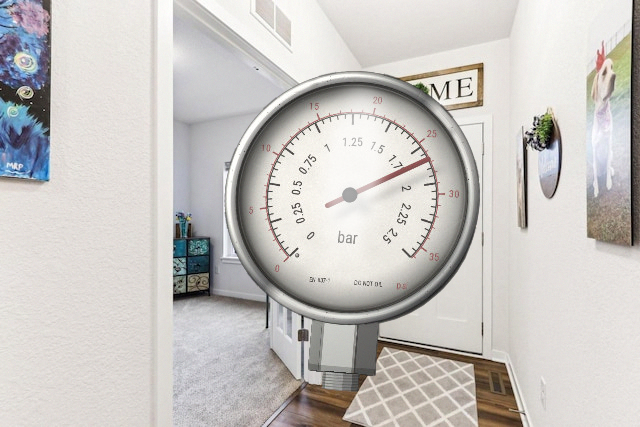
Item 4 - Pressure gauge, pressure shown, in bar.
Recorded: 1.85 bar
